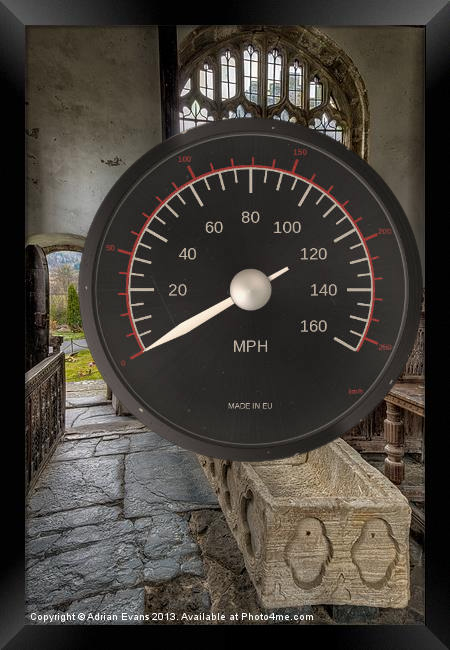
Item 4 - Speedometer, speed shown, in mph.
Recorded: 0 mph
